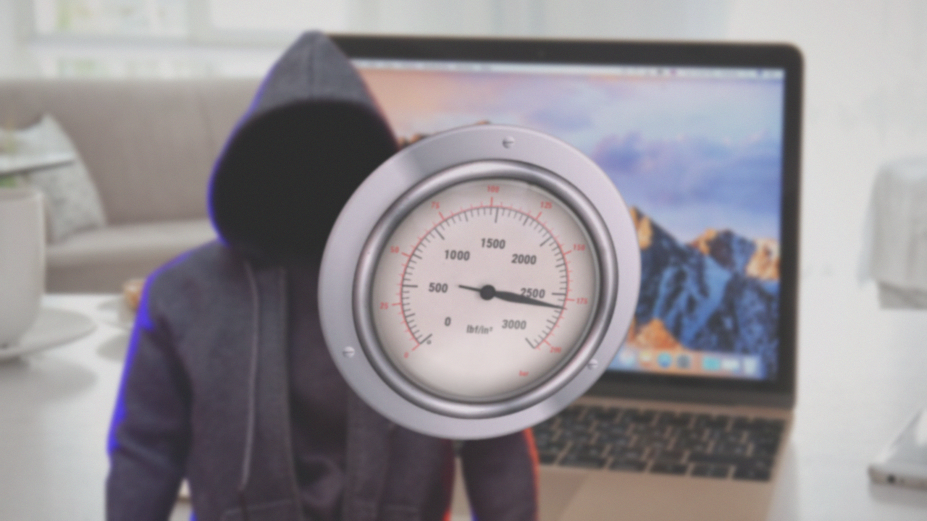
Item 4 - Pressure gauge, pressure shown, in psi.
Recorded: 2600 psi
